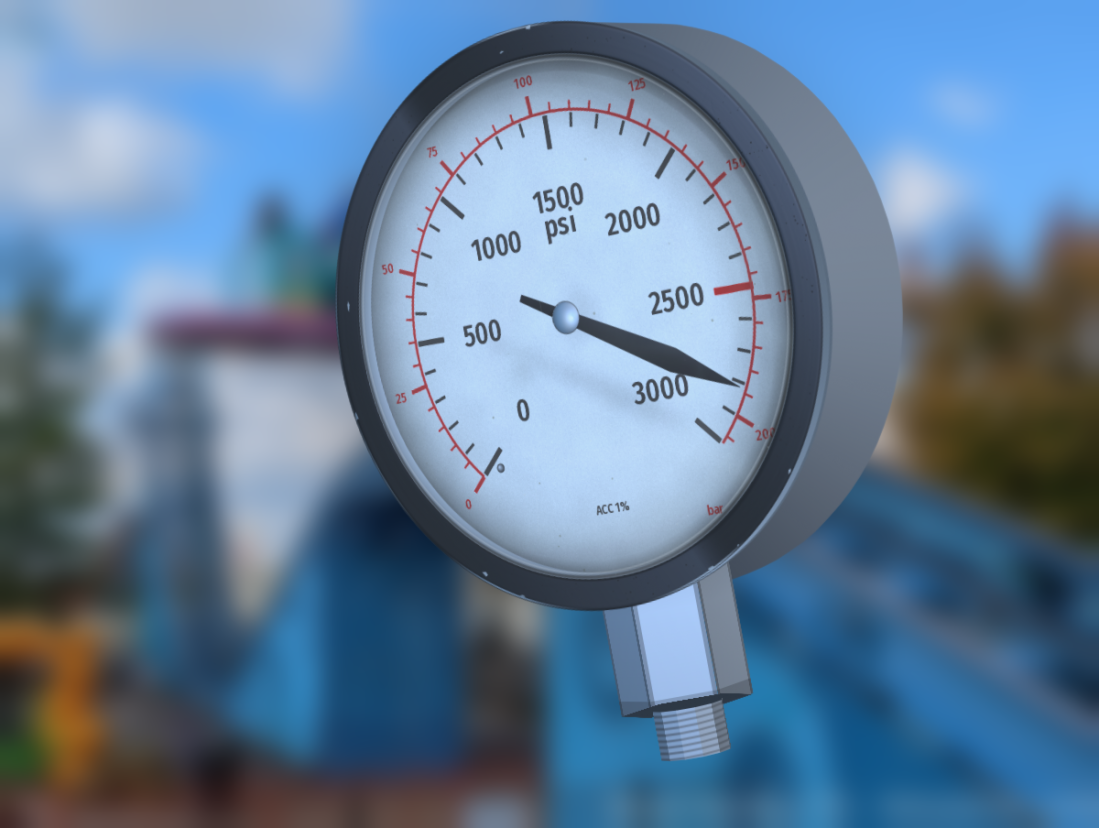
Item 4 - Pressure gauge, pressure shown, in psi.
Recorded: 2800 psi
